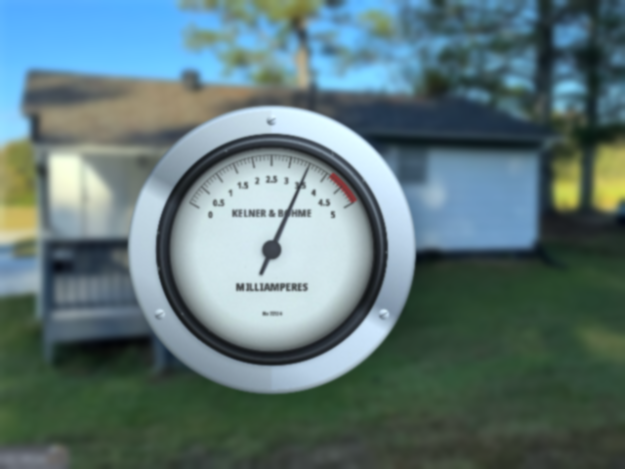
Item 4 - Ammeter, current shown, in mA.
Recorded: 3.5 mA
